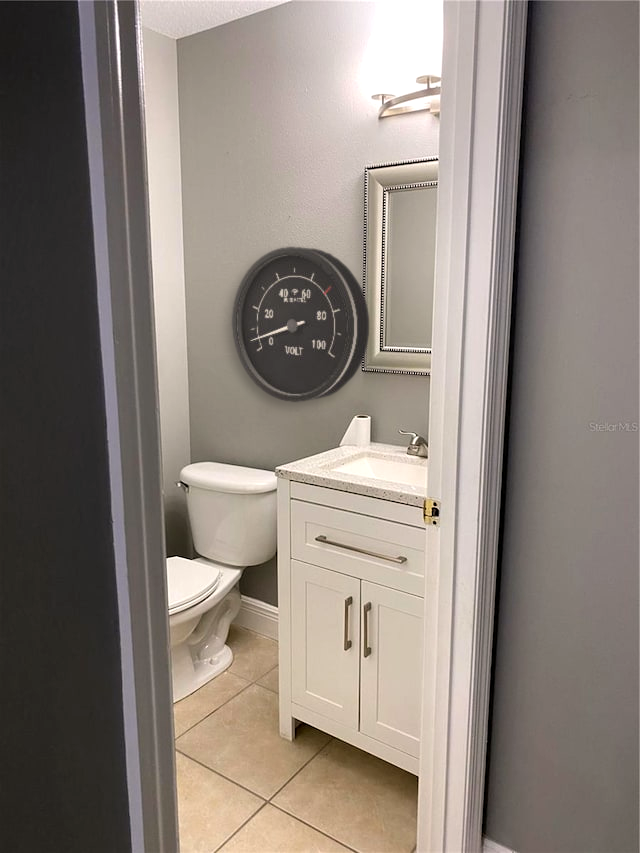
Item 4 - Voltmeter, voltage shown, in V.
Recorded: 5 V
